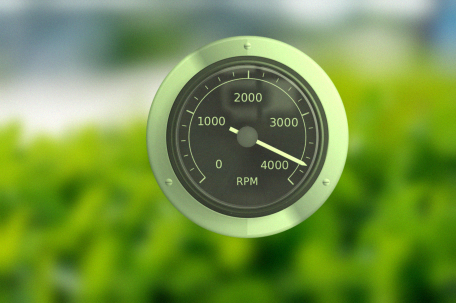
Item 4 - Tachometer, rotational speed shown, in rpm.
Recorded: 3700 rpm
